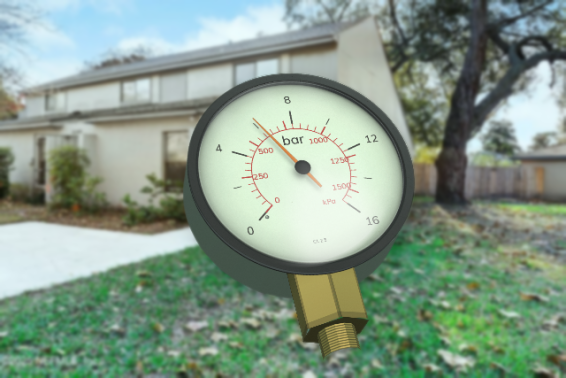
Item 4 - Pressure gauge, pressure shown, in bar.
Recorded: 6 bar
